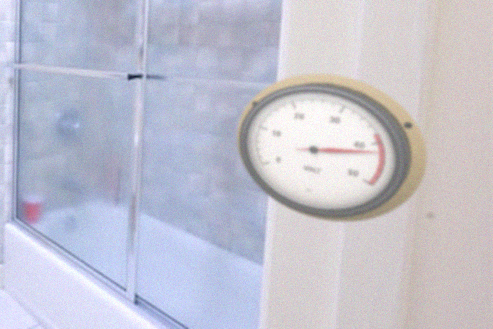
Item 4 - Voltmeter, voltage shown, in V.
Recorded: 42 V
